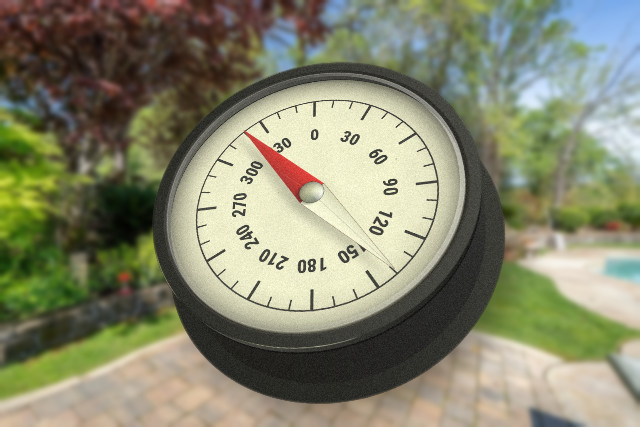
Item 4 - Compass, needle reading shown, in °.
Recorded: 320 °
